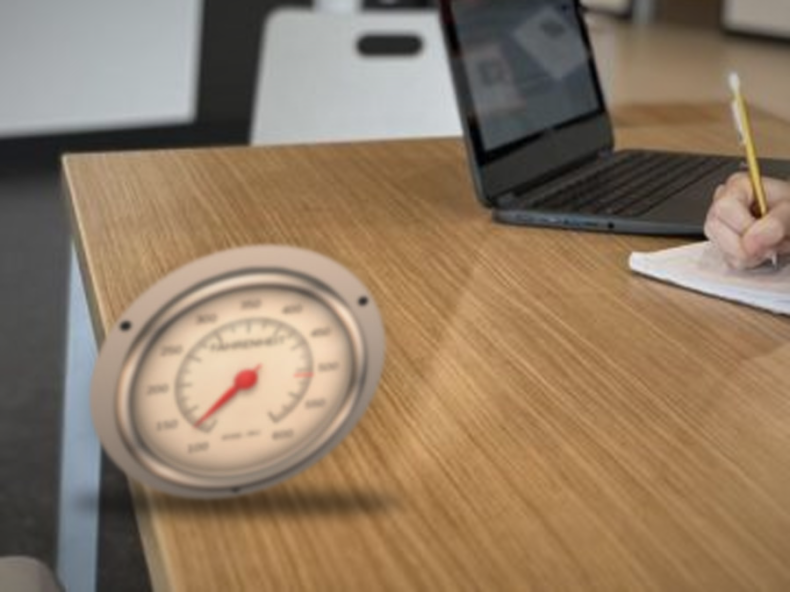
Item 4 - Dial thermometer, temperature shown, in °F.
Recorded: 125 °F
